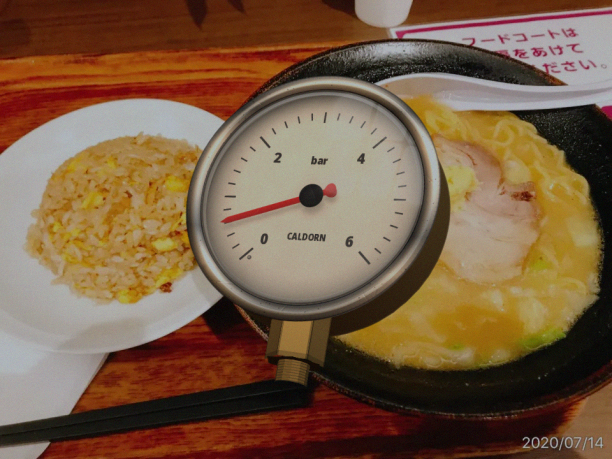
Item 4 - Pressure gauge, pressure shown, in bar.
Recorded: 0.6 bar
